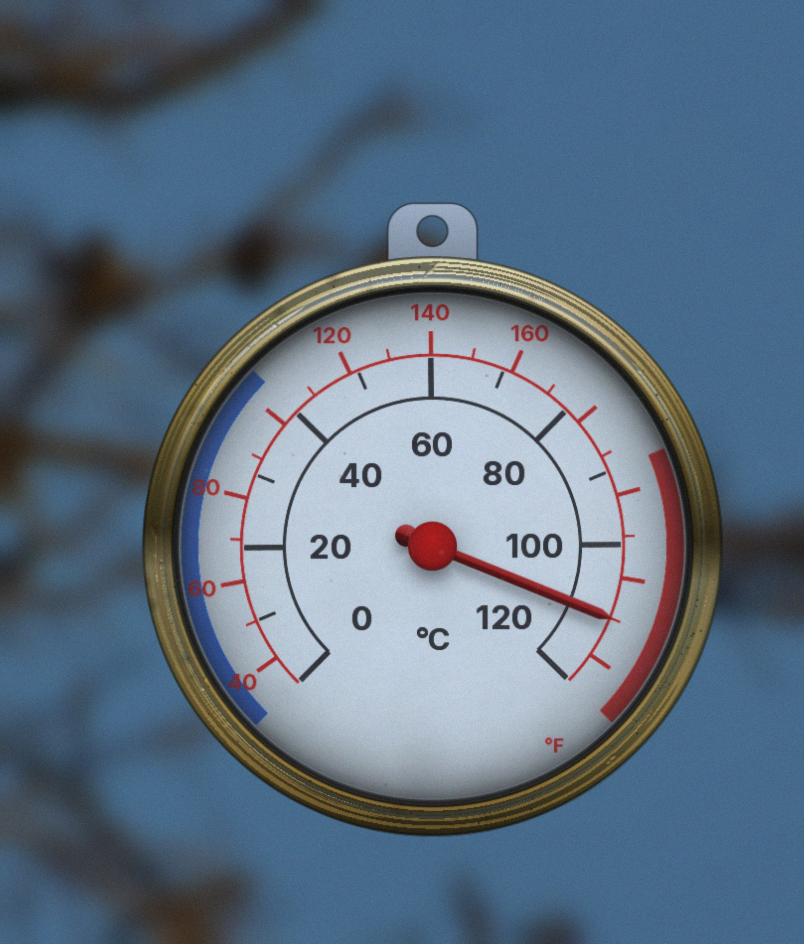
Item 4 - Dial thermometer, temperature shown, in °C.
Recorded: 110 °C
